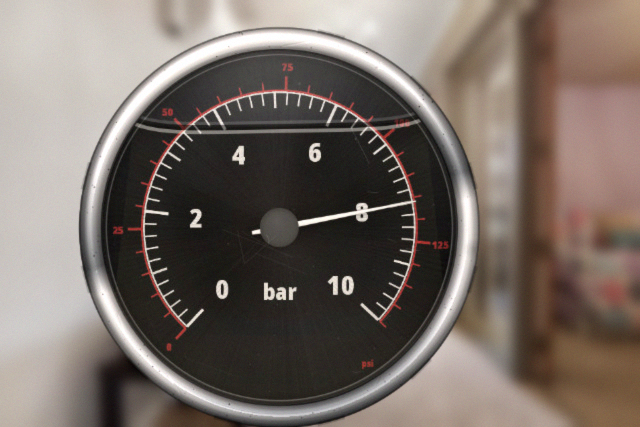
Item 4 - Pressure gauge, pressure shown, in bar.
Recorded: 8 bar
